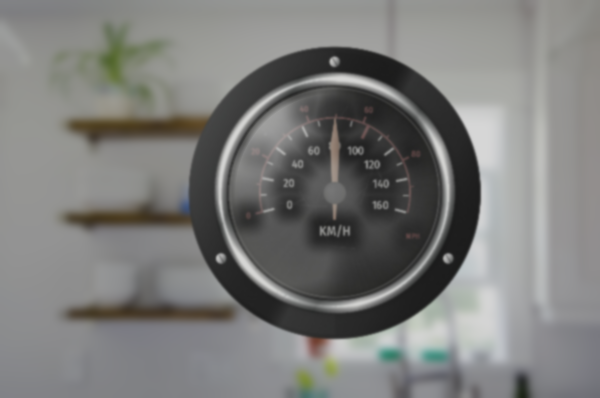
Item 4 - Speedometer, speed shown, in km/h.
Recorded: 80 km/h
